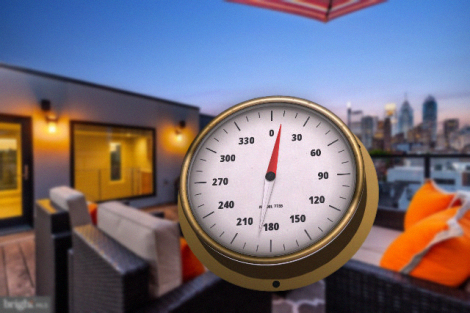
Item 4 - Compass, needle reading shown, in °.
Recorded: 10 °
